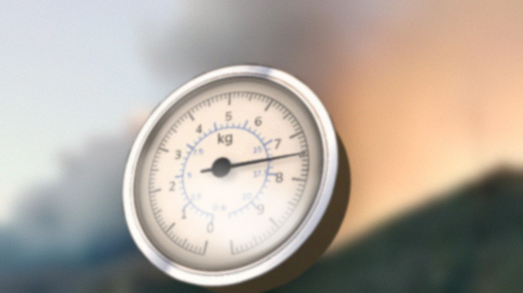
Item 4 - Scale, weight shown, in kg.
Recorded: 7.5 kg
